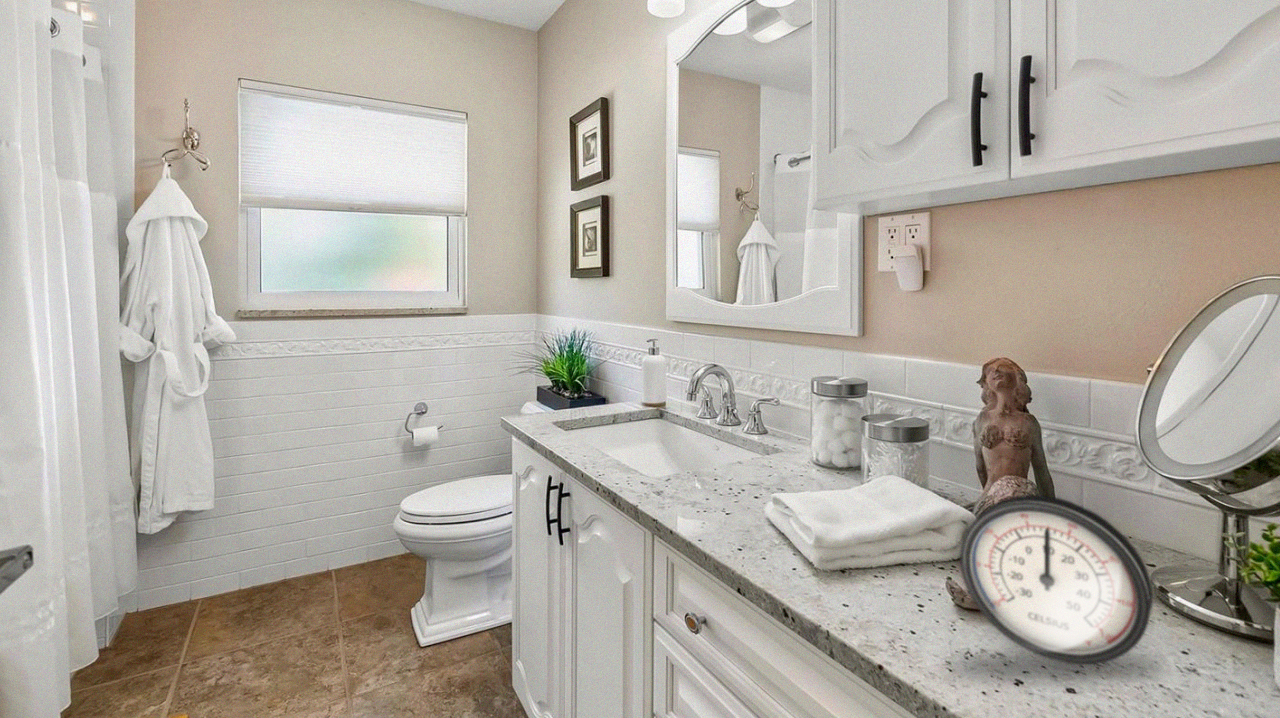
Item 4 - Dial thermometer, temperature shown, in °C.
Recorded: 10 °C
